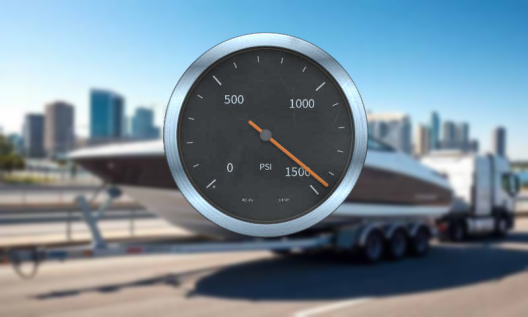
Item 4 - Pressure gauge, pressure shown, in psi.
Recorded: 1450 psi
